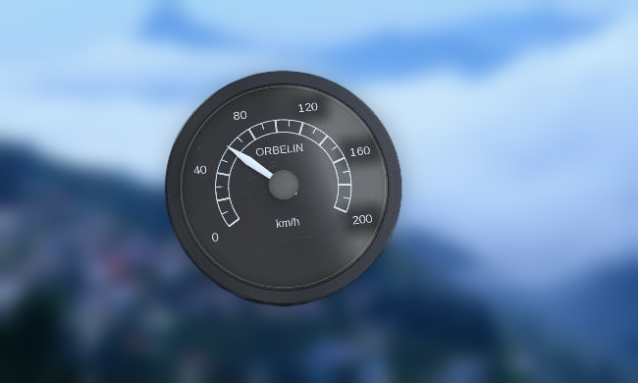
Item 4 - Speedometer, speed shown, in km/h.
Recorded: 60 km/h
